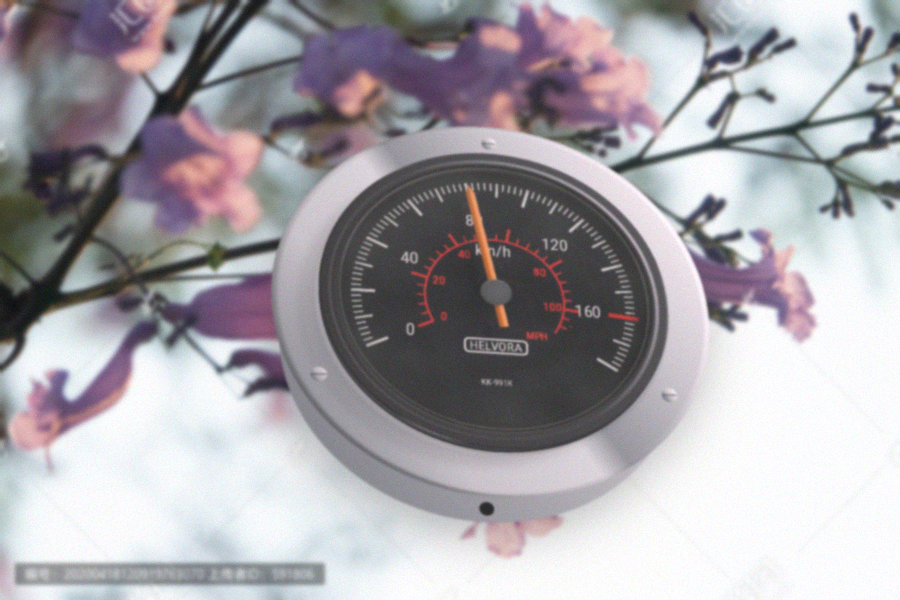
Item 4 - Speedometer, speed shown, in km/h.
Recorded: 80 km/h
